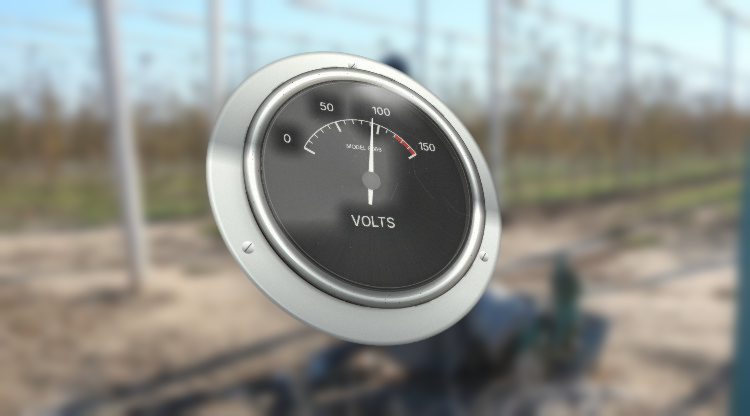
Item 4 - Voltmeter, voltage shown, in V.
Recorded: 90 V
